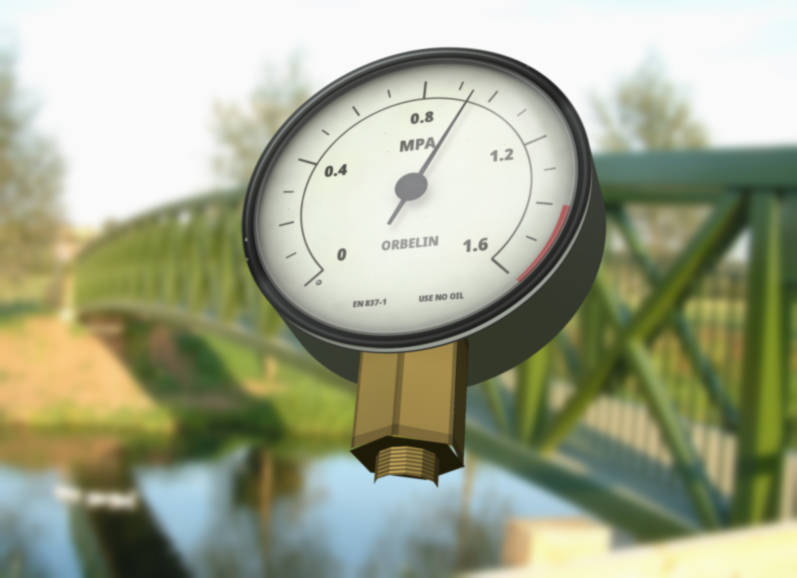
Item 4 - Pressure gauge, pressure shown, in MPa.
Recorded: 0.95 MPa
